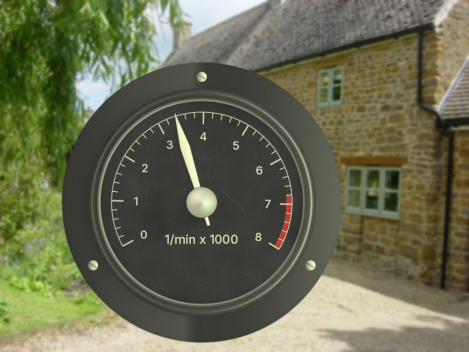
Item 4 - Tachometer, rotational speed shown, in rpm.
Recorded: 3400 rpm
